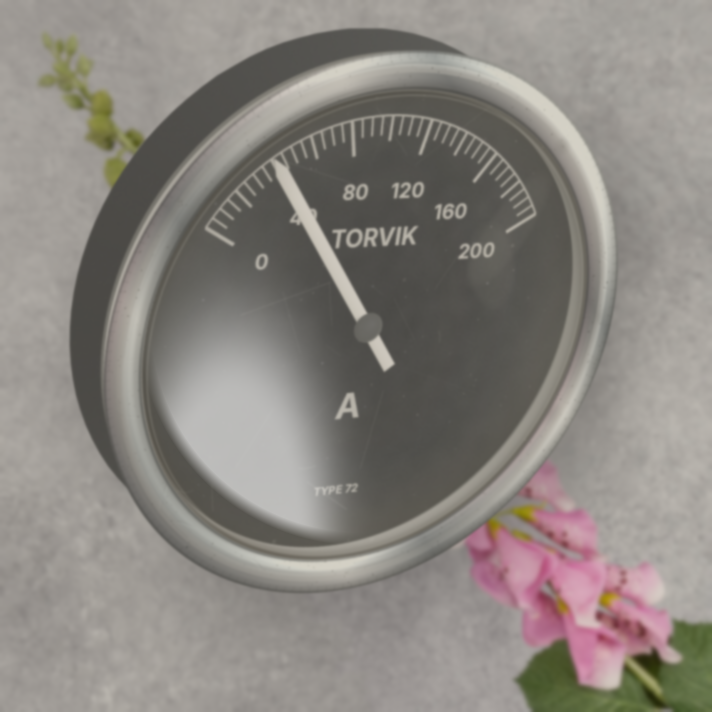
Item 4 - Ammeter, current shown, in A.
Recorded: 40 A
